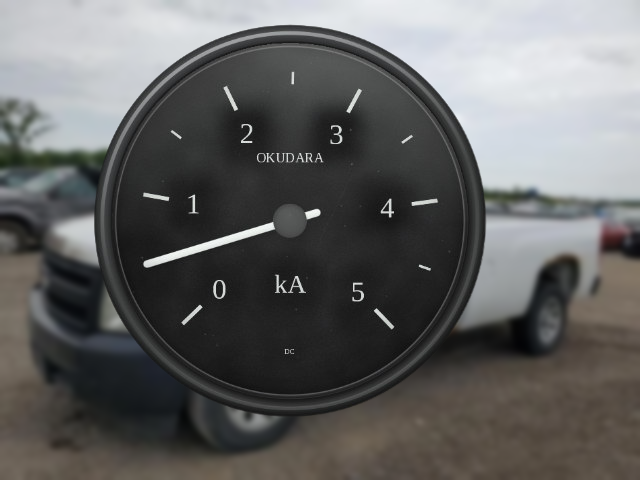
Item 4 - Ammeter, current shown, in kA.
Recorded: 0.5 kA
